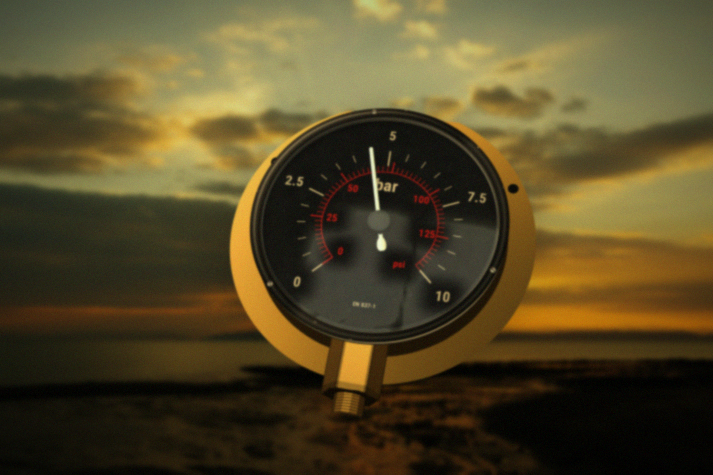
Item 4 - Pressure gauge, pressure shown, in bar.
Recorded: 4.5 bar
